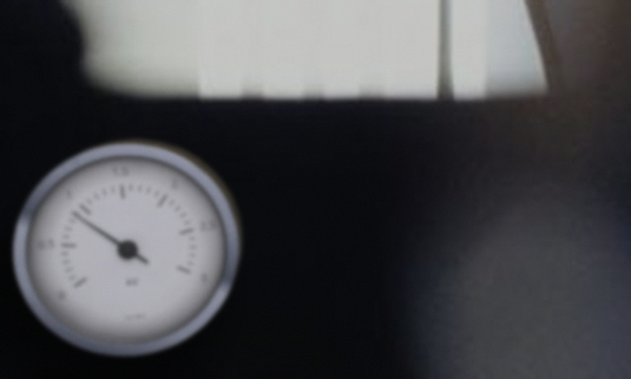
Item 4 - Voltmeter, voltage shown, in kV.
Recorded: 0.9 kV
